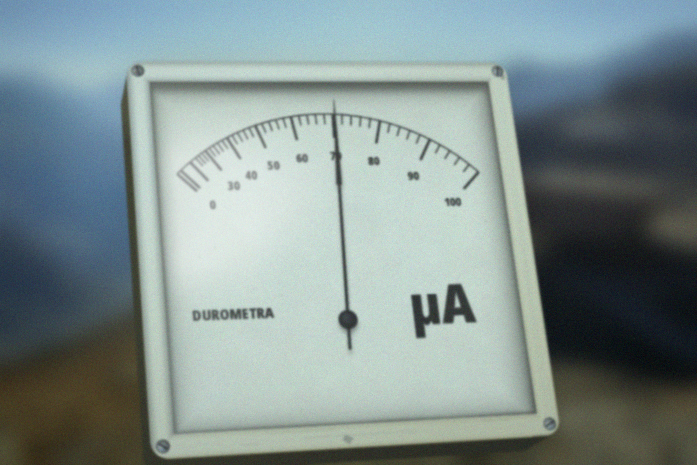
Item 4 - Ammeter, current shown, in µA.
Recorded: 70 µA
